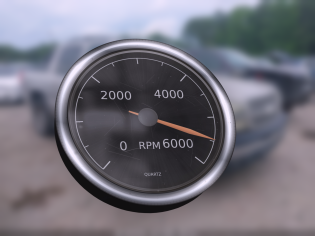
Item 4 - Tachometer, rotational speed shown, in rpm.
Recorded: 5500 rpm
